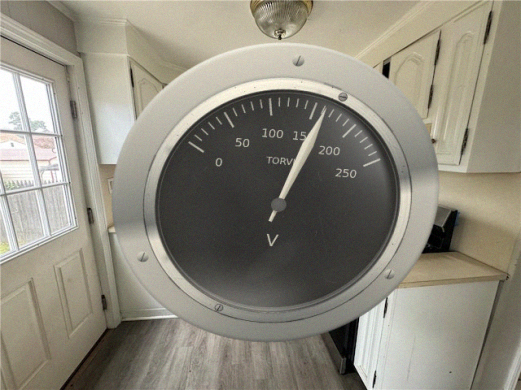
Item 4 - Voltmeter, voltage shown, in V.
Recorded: 160 V
